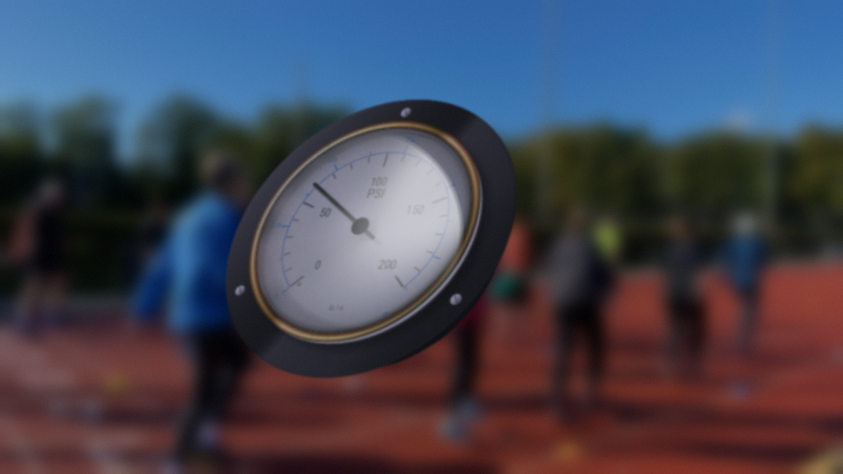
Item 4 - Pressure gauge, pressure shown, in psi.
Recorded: 60 psi
